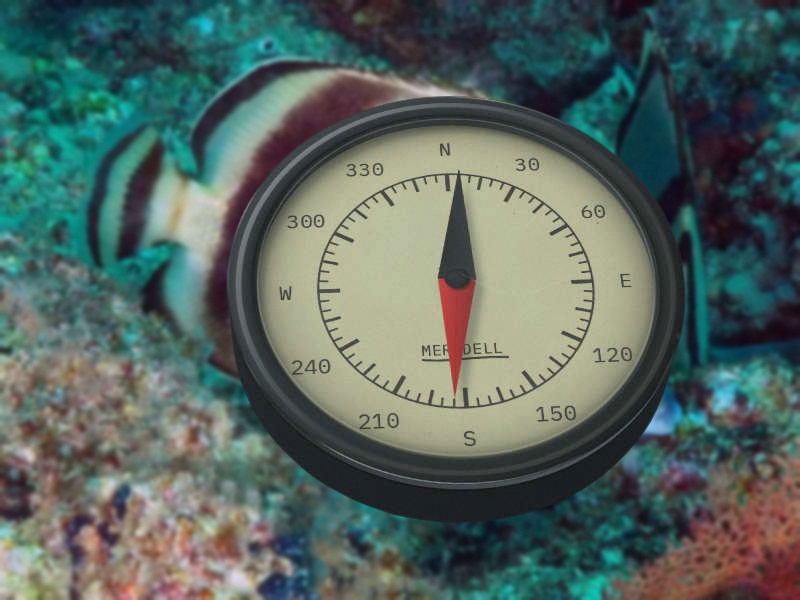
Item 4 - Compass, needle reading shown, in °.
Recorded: 185 °
